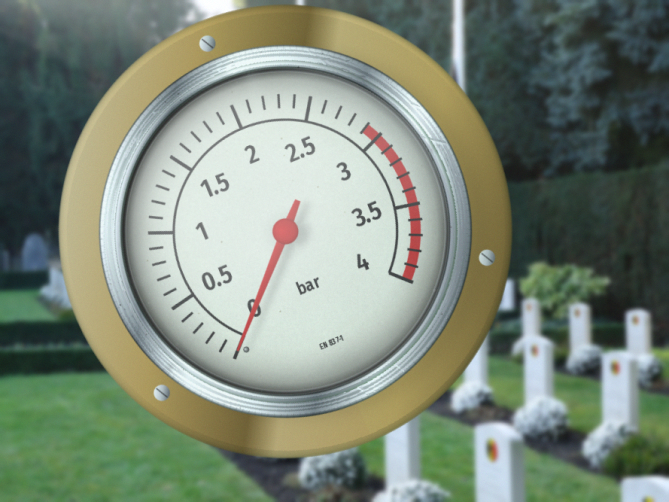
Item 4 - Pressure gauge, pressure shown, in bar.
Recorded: 0 bar
